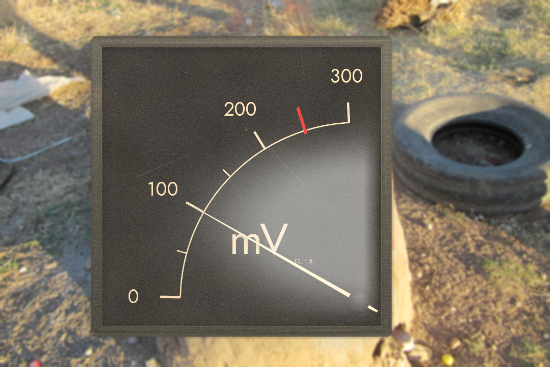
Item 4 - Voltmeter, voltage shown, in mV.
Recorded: 100 mV
